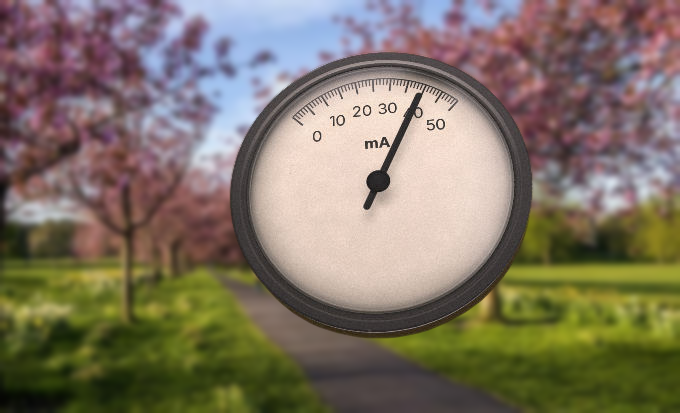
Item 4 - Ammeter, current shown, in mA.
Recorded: 40 mA
